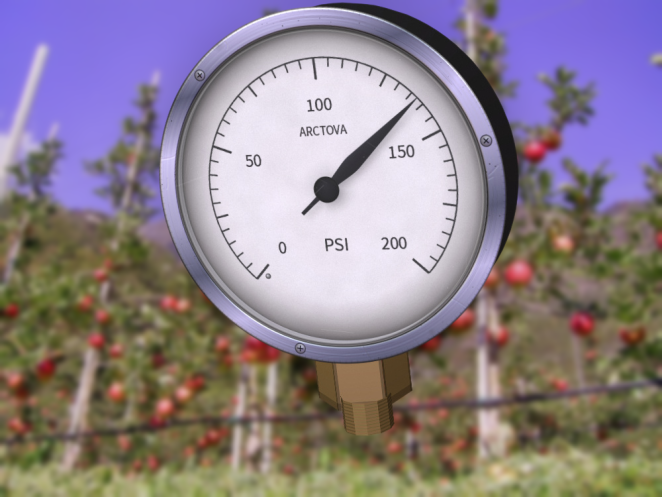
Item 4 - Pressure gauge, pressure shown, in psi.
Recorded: 137.5 psi
